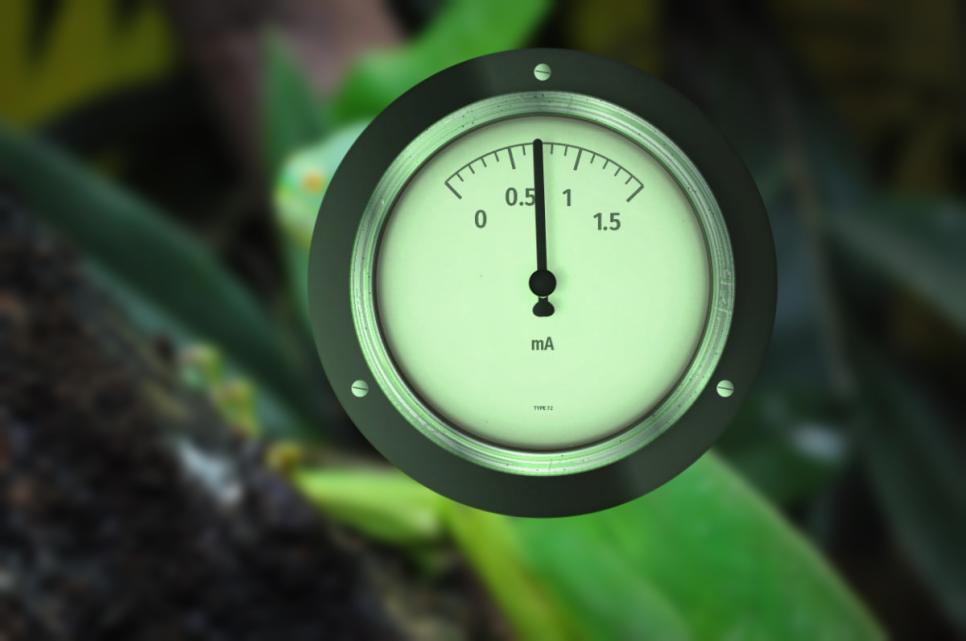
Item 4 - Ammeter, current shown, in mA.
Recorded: 0.7 mA
